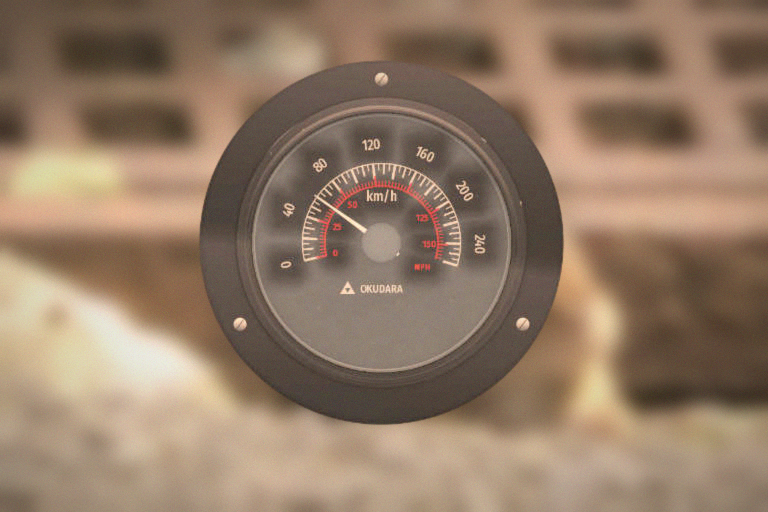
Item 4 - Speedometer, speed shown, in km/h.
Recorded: 60 km/h
